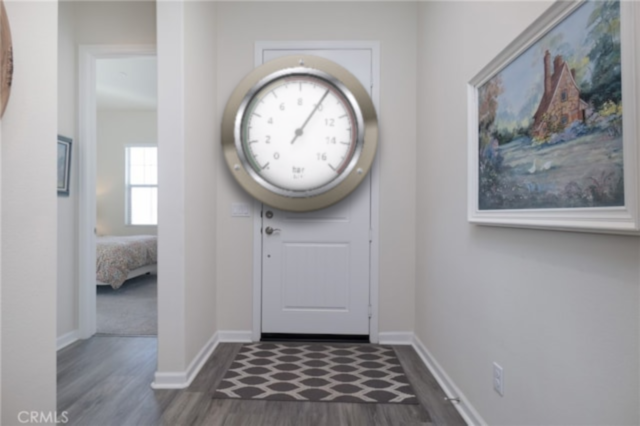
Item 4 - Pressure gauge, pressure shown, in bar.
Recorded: 10 bar
